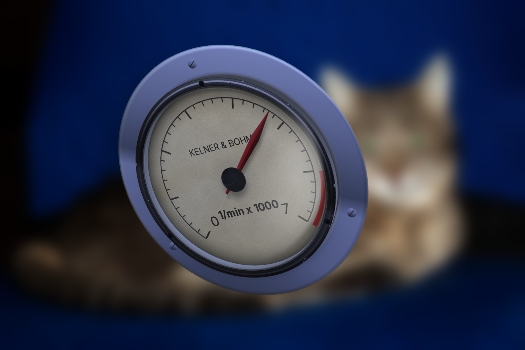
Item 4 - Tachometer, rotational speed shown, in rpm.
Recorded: 4700 rpm
